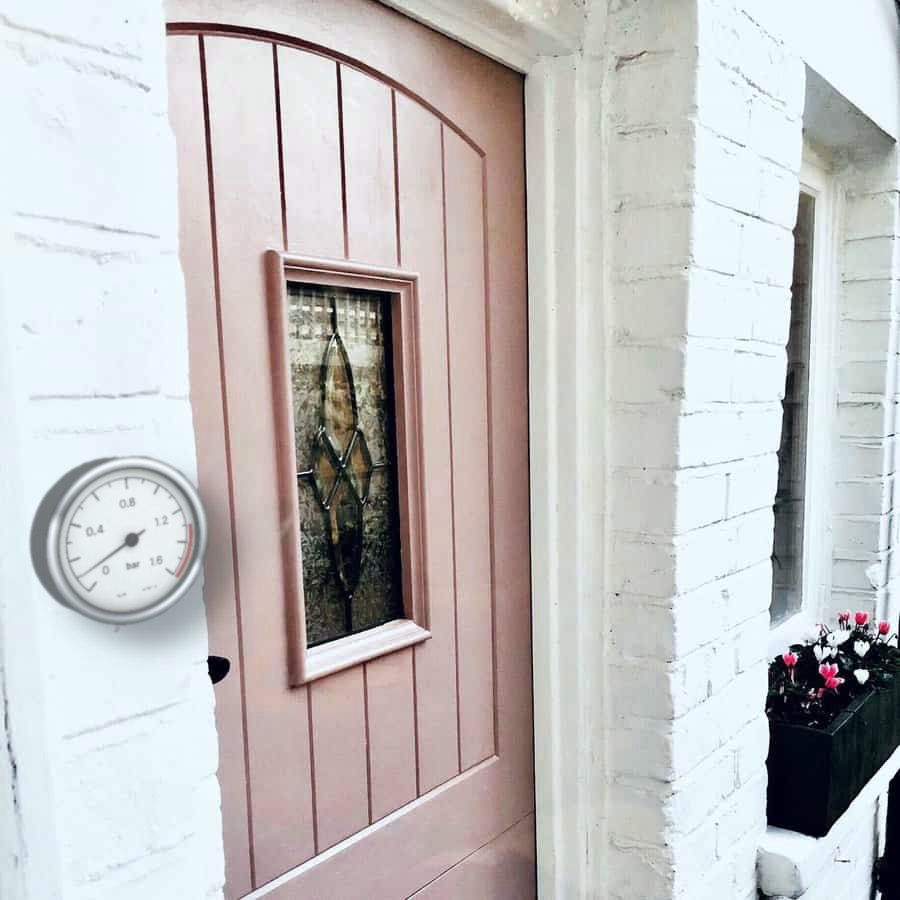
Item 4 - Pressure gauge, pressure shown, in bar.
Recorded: 0.1 bar
